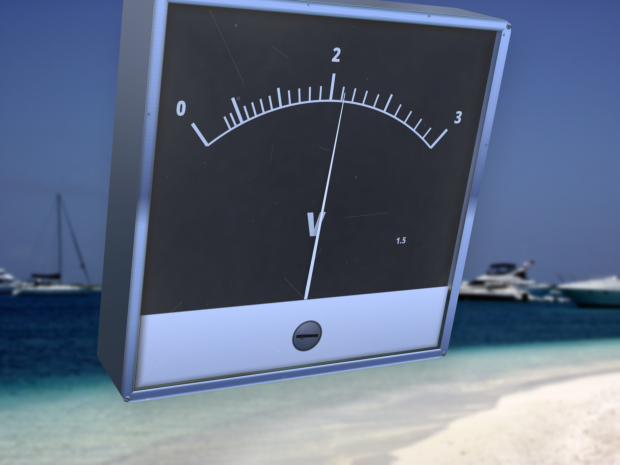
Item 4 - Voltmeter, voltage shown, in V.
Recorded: 2.1 V
